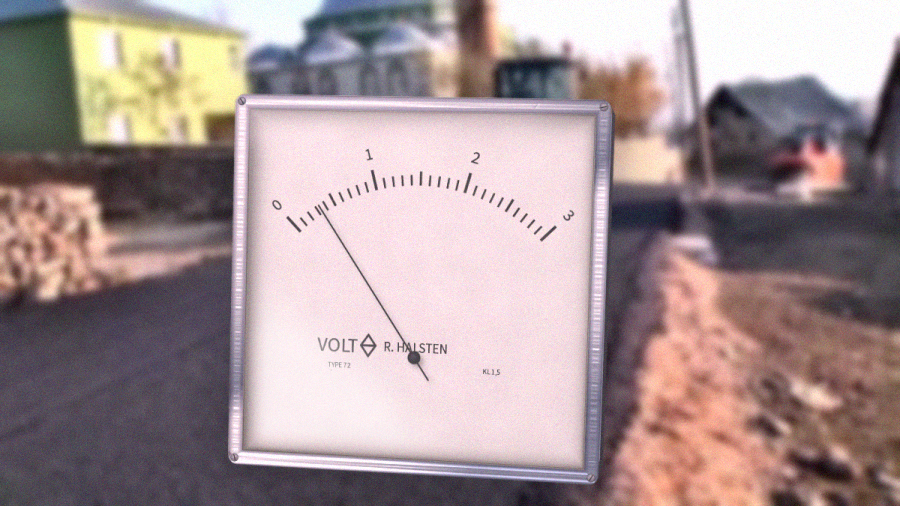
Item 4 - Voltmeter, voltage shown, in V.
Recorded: 0.35 V
